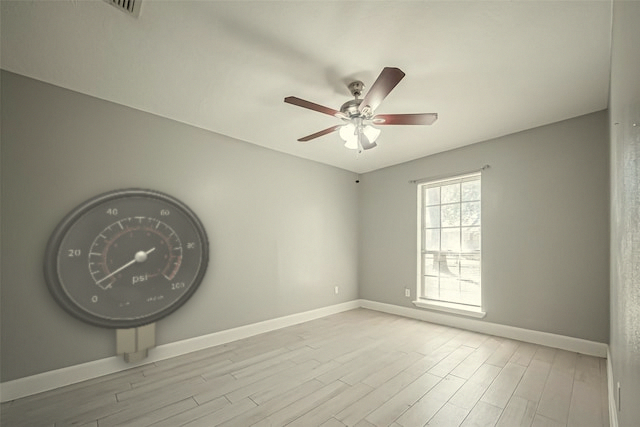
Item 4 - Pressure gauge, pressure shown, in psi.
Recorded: 5 psi
